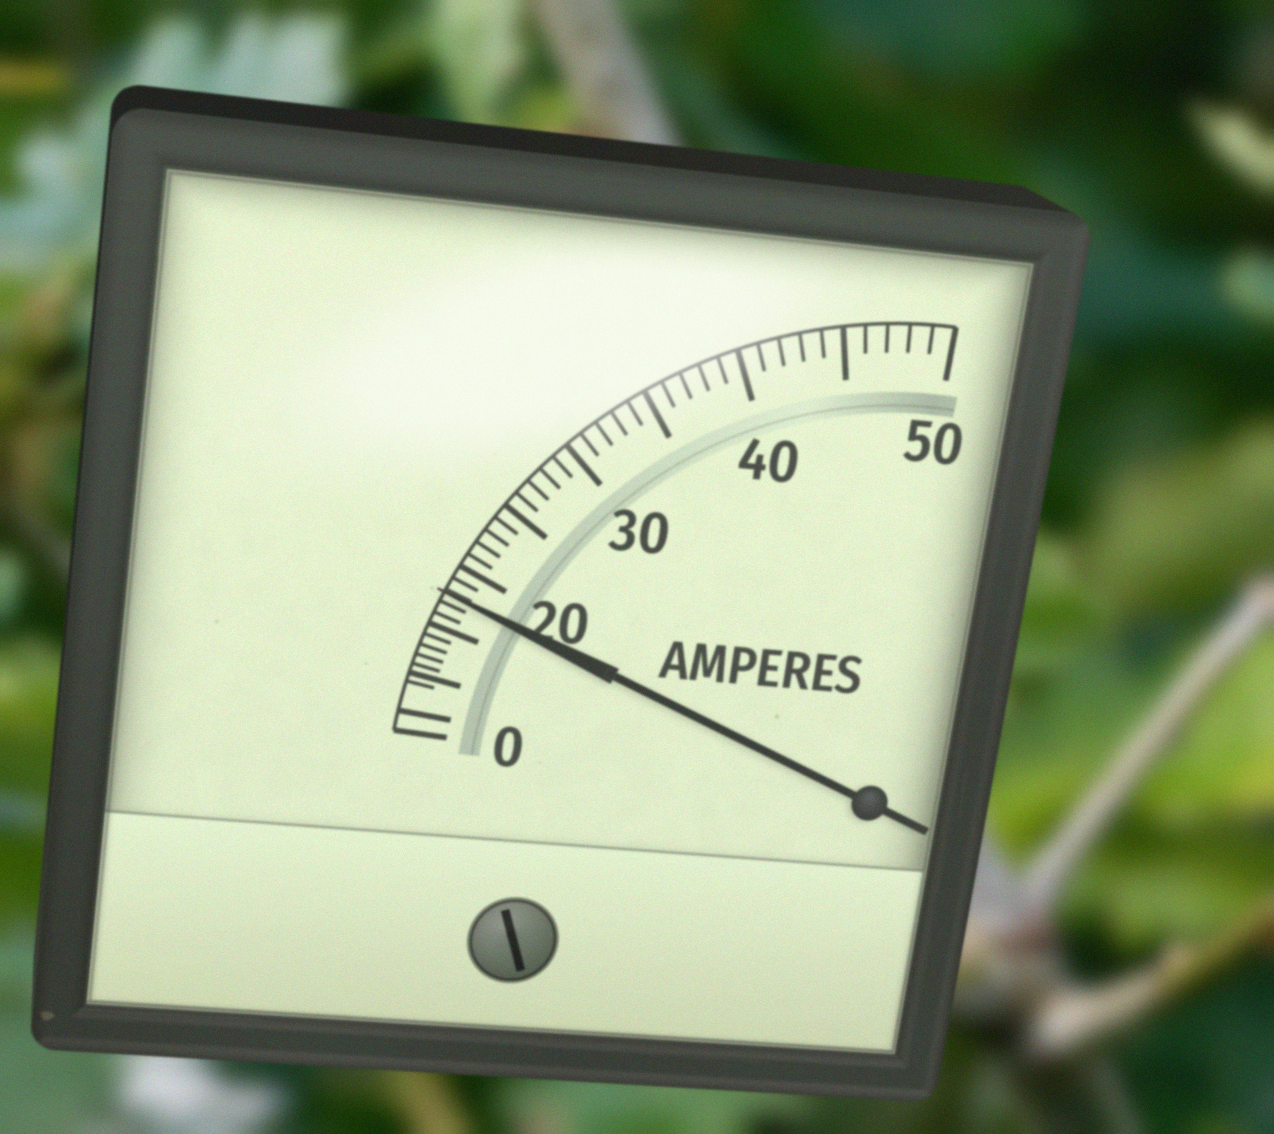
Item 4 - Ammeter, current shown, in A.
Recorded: 18 A
